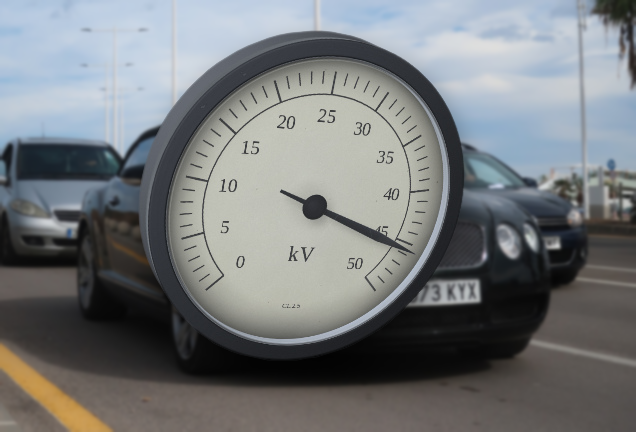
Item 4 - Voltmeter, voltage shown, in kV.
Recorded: 45.5 kV
